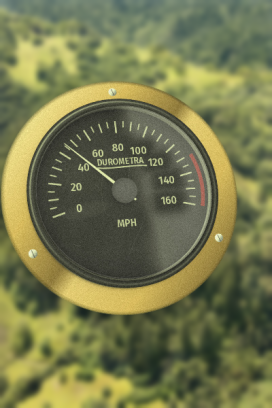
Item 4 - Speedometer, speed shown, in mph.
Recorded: 45 mph
